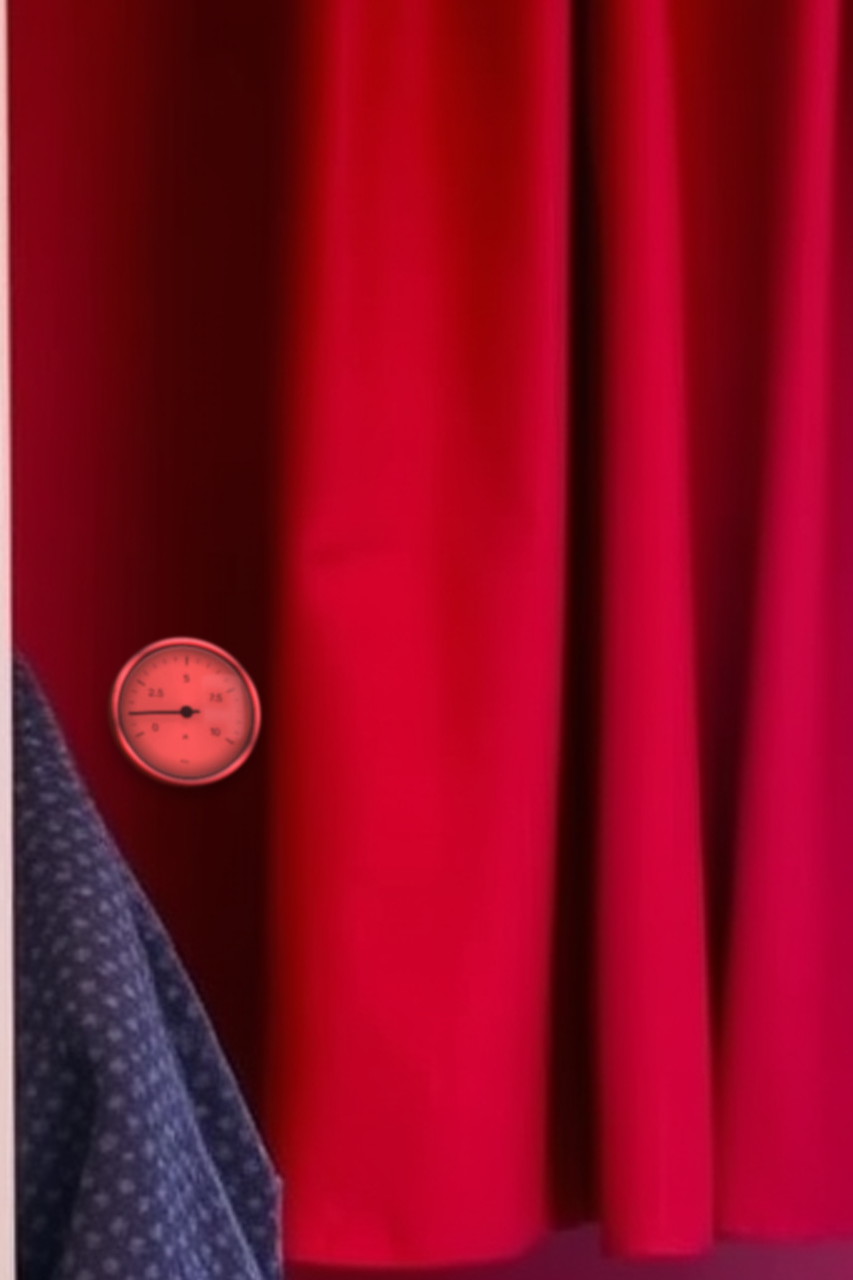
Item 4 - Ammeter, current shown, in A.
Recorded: 1 A
